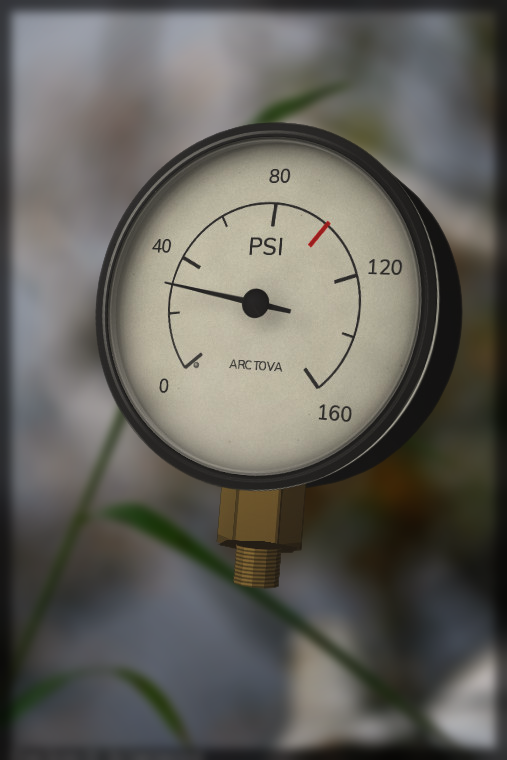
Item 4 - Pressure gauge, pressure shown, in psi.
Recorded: 30 psi
